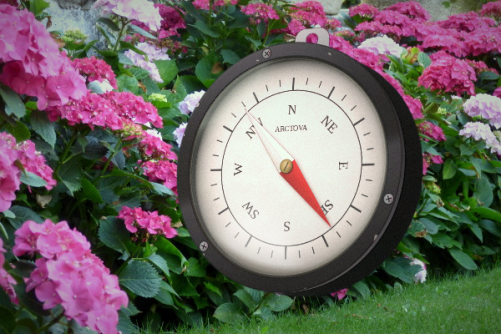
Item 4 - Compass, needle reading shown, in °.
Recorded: 140 °
